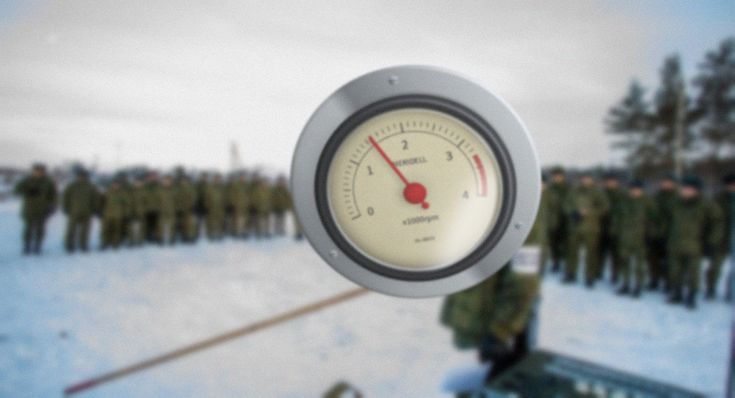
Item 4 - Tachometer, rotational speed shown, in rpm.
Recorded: 1500 rpm
